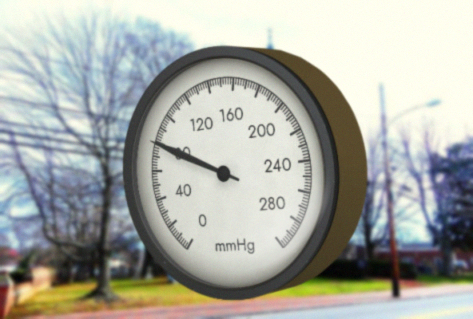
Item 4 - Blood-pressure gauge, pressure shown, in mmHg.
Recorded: 80 mmHg
